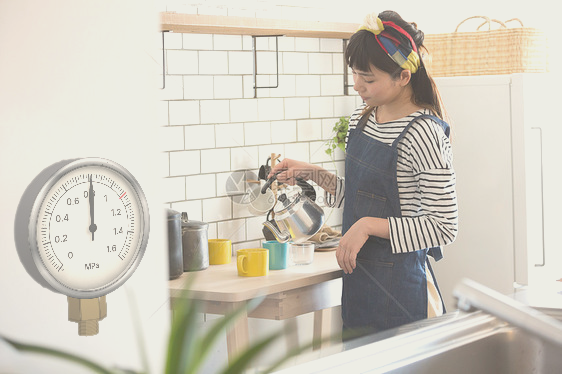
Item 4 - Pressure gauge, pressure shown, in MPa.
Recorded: 0.8 MPa
